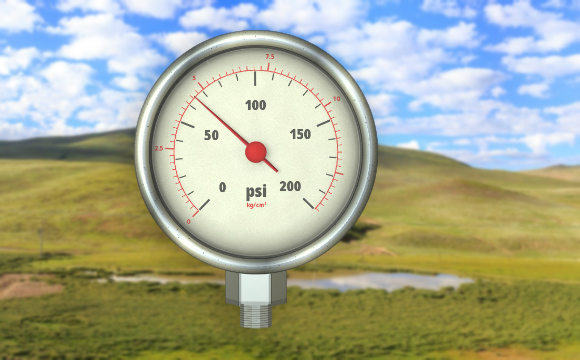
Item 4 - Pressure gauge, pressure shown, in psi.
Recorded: 65 psi
